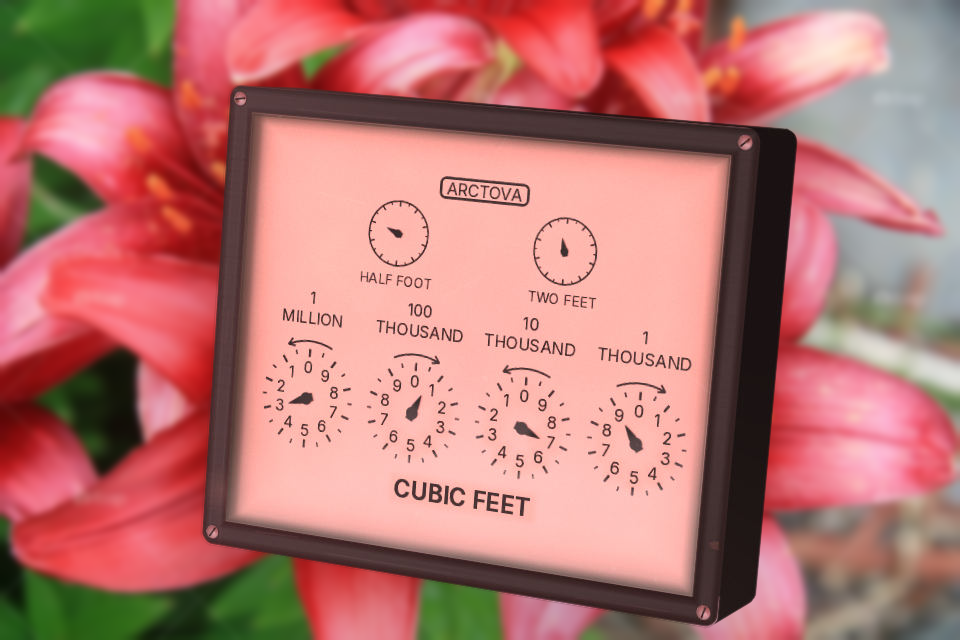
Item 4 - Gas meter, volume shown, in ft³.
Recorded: 306900 ft³
